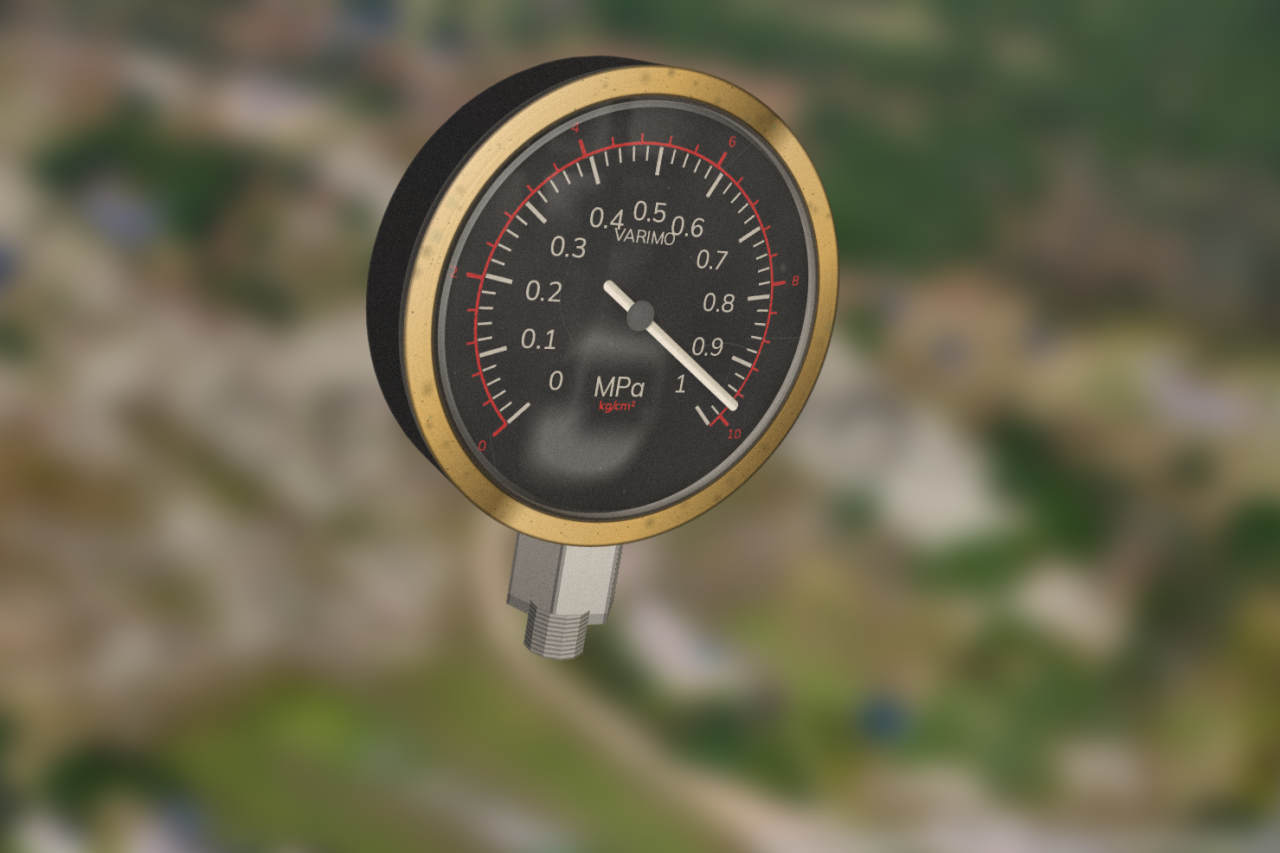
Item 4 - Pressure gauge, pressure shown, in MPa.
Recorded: 0.96 MPa
